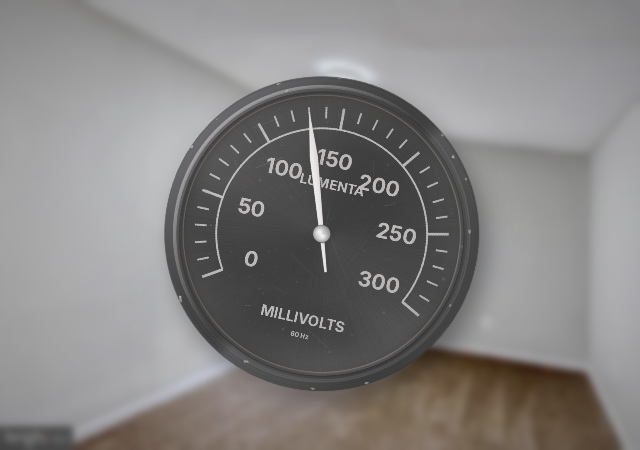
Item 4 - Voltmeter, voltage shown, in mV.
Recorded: 130 mV
